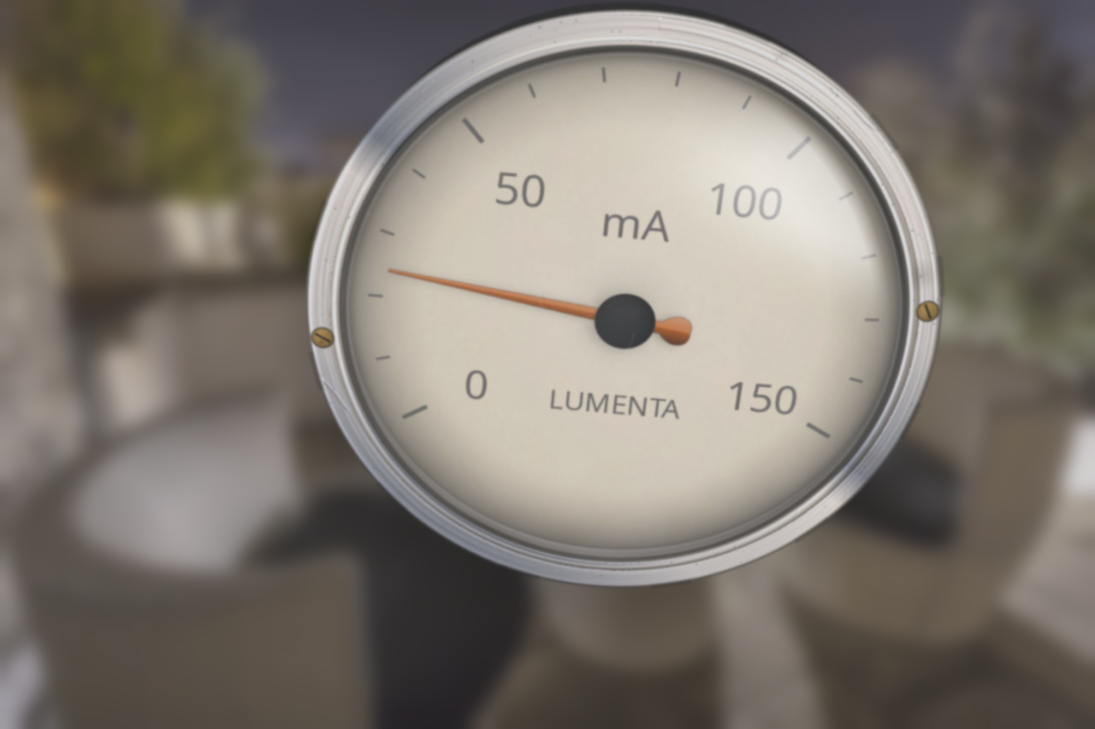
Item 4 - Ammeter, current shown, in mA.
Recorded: 25 mA
